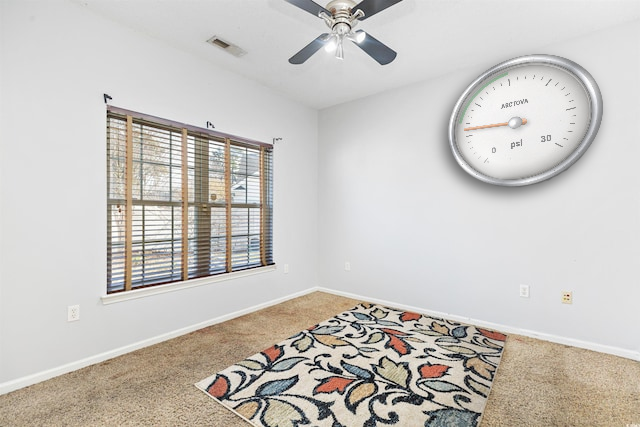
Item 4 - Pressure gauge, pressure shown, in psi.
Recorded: 6 psi
